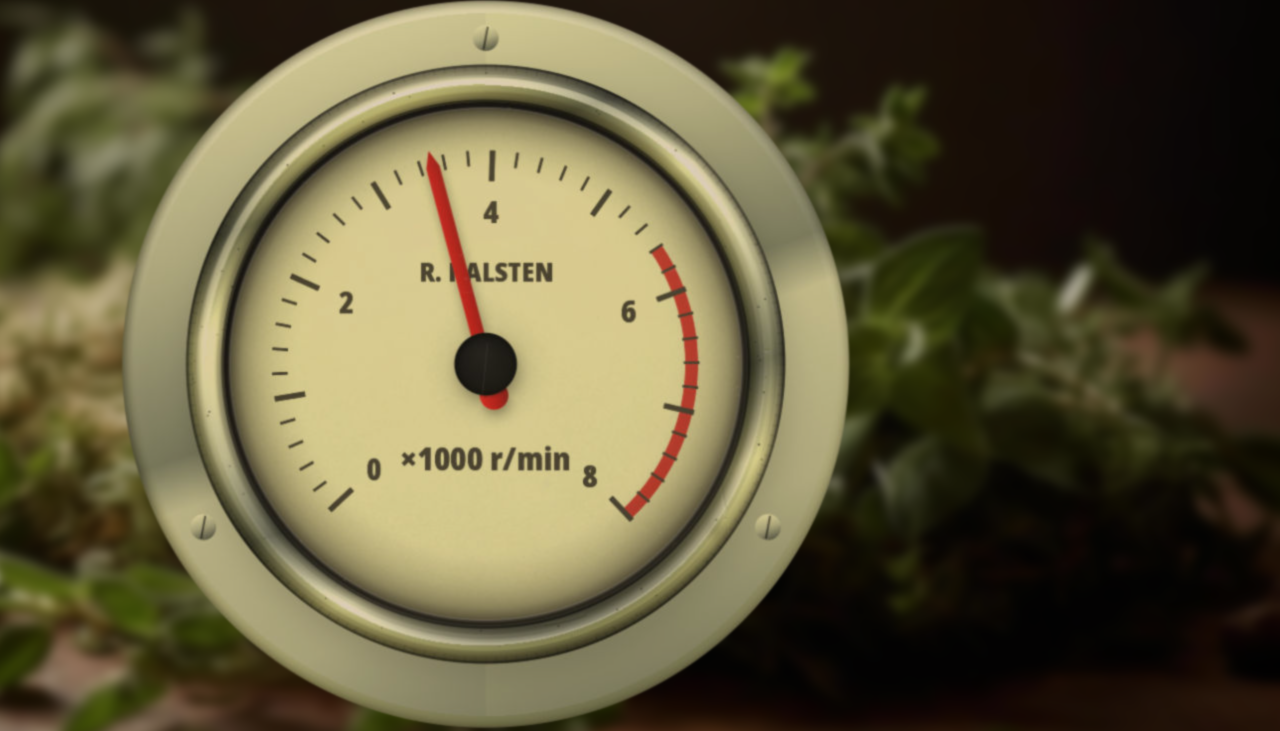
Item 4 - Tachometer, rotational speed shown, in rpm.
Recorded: 3500 rpm
